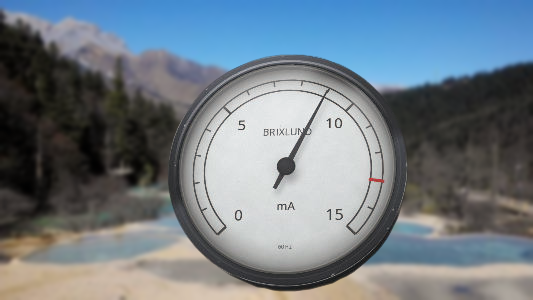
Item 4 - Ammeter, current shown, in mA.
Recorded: 9 mA
